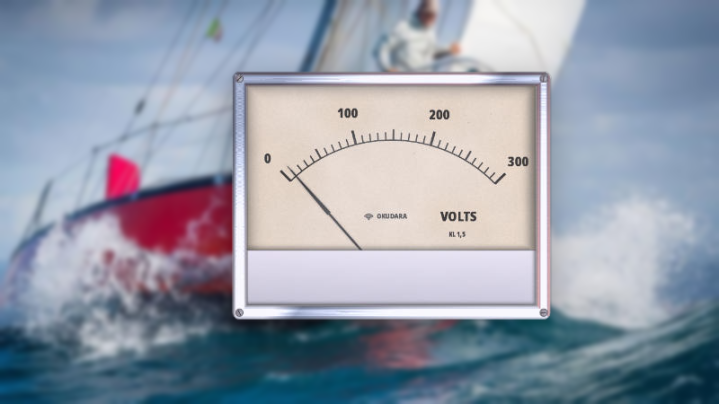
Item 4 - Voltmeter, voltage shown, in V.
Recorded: 10 V
